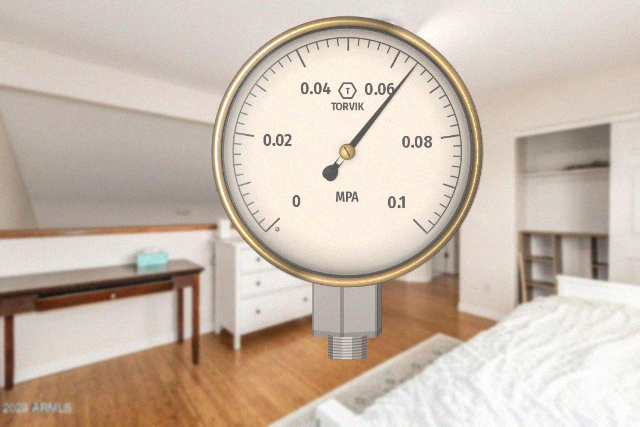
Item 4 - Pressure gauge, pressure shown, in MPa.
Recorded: 0.064 MPa
